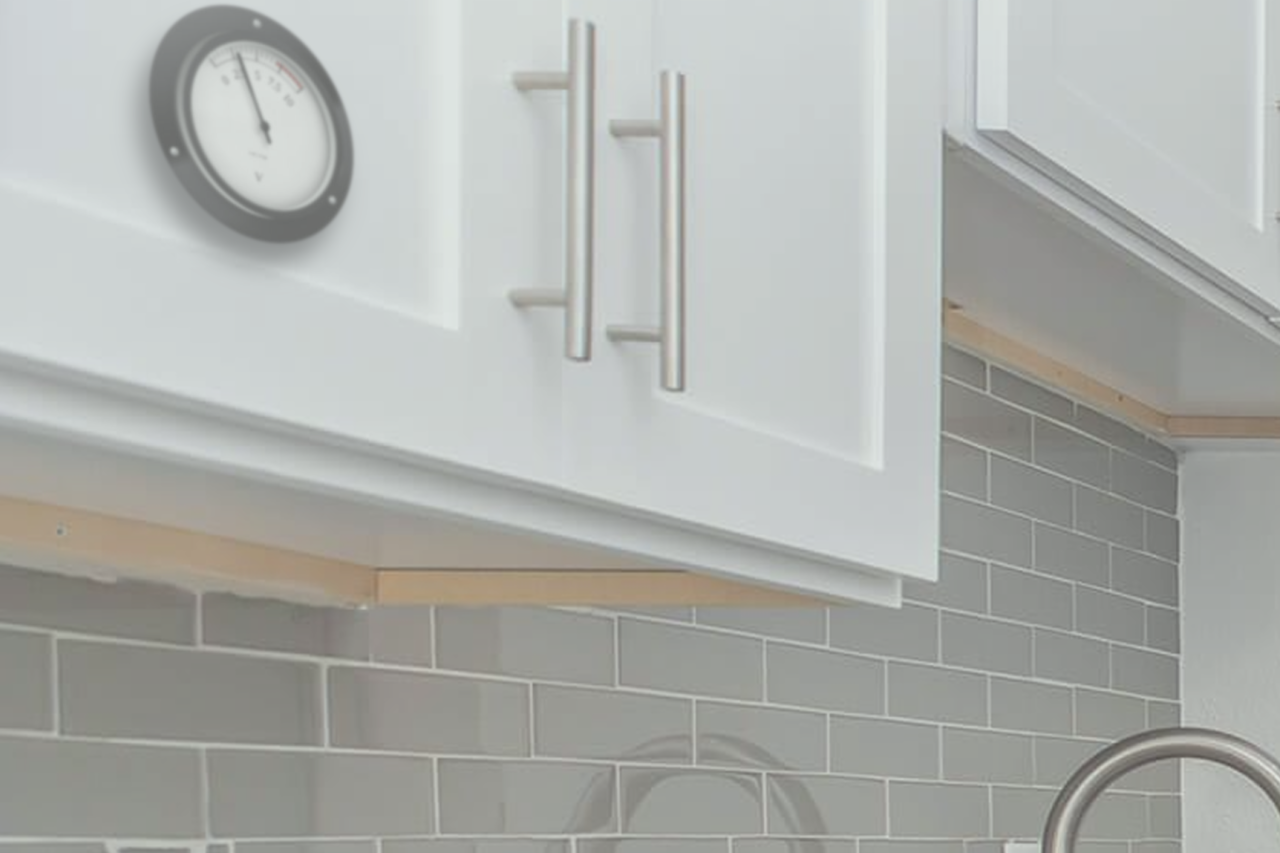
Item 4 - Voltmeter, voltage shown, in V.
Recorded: 2.5 V
